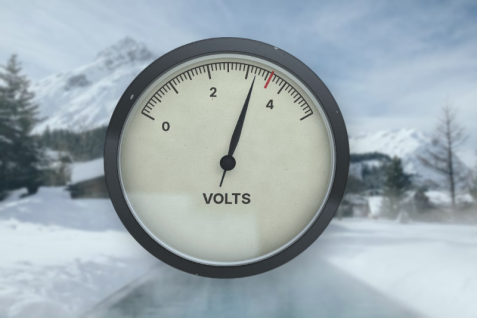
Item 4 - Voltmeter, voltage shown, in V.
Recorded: 3.2 V
